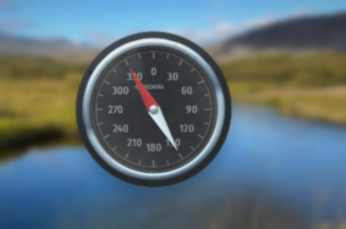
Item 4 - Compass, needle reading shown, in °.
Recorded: 330 °
